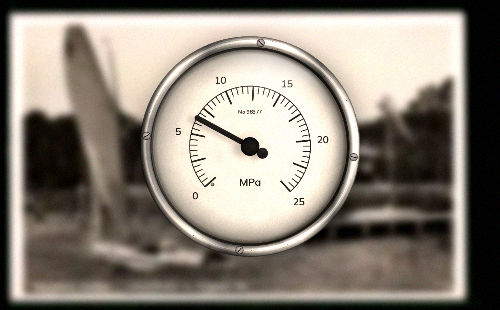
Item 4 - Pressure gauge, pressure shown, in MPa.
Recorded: 6.5 MPa
